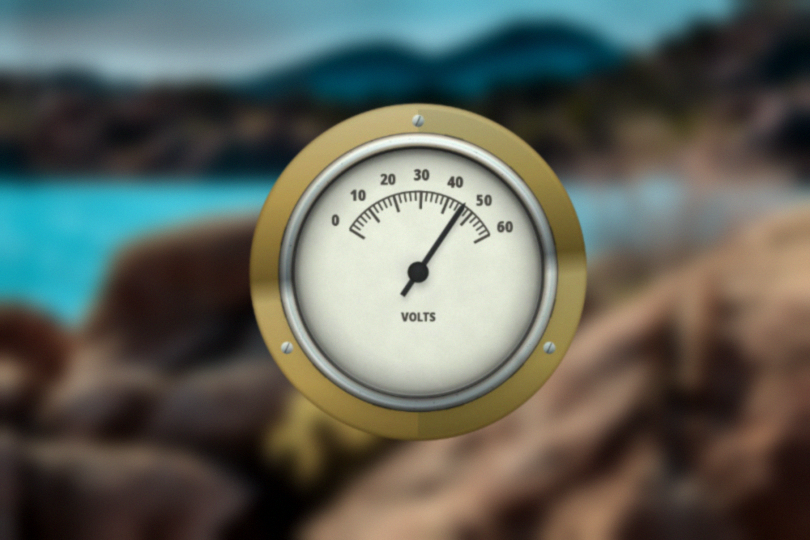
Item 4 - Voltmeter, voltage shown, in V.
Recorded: 46 V
